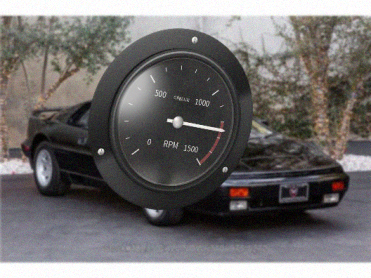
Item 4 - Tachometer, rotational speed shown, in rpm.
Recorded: 1250 rpm
